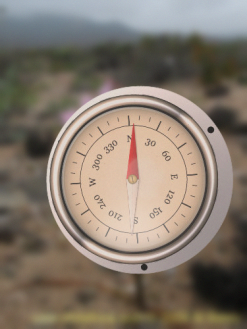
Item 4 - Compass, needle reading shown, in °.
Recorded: 5 °
